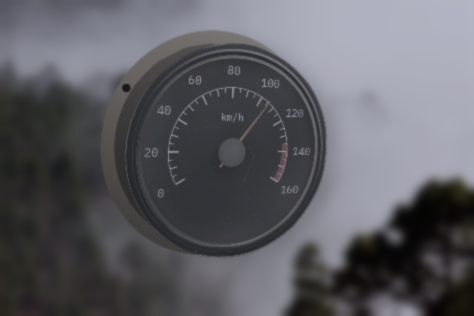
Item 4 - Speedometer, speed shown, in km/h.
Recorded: 105 km/h
